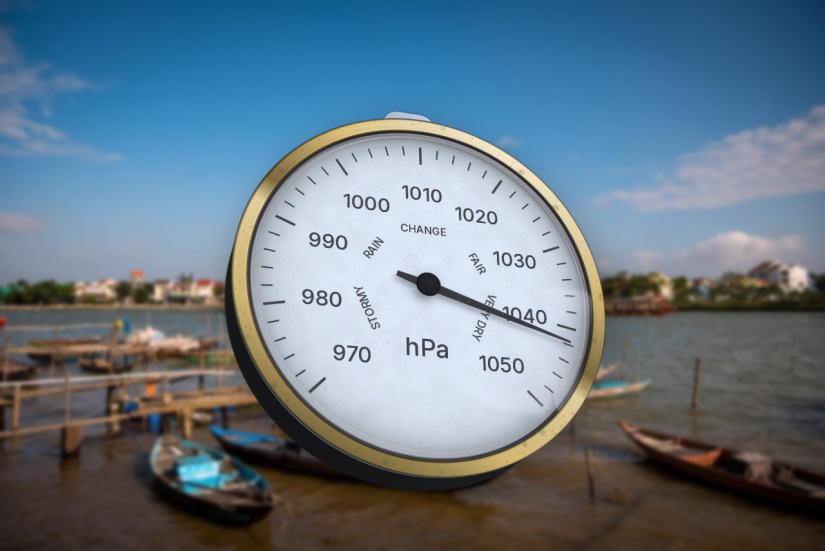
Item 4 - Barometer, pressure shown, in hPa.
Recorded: 1042 hPa
